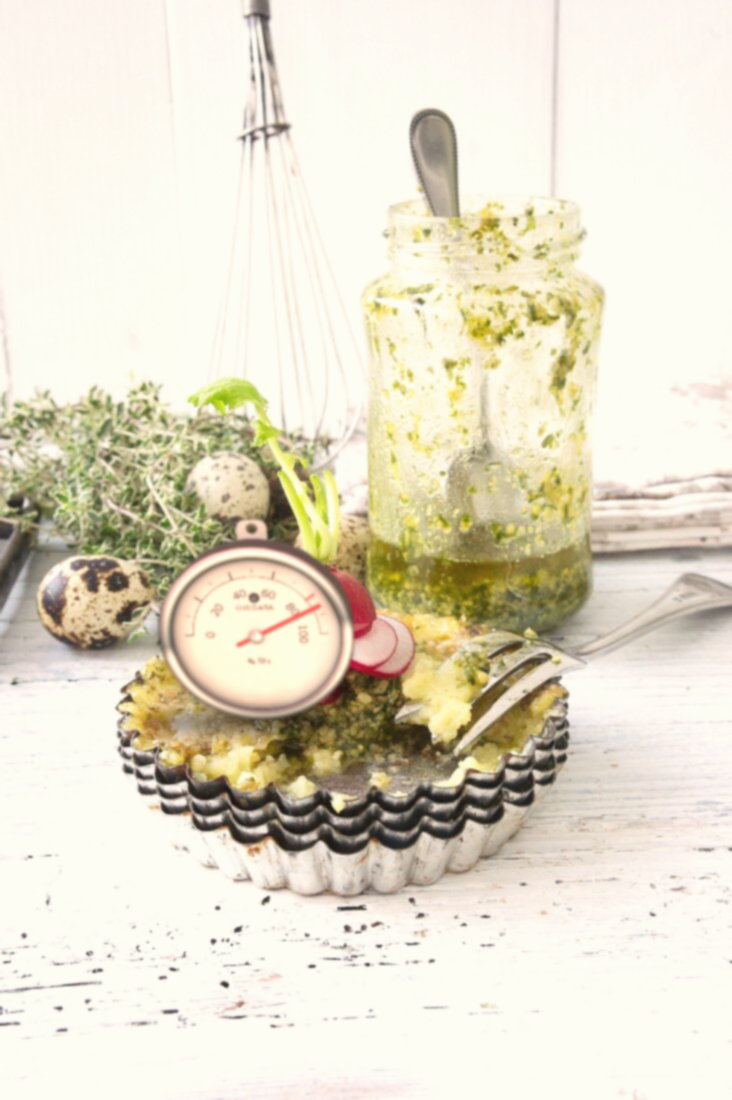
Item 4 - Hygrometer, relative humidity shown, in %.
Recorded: 85 %
